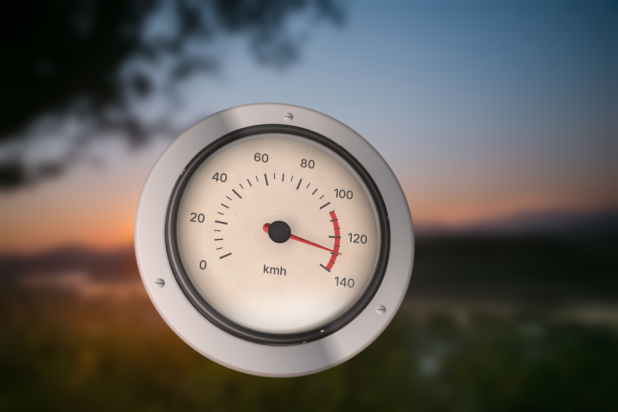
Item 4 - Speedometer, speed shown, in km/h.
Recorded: 130 km/h
